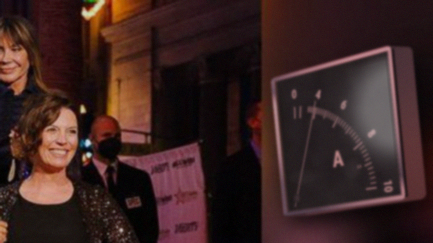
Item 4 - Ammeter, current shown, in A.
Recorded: 4 A
